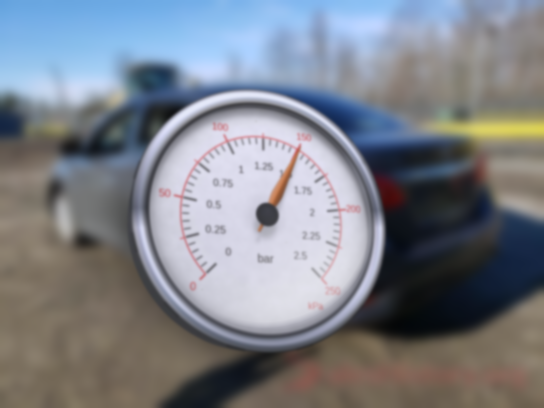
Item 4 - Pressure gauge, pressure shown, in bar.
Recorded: 1.5 bar
